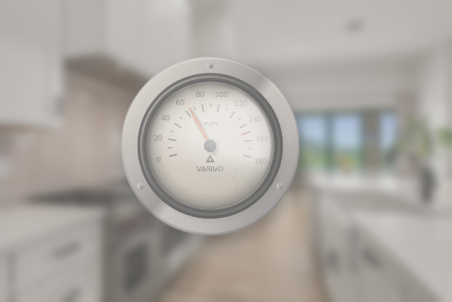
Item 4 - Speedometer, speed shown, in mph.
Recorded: 65 mph
